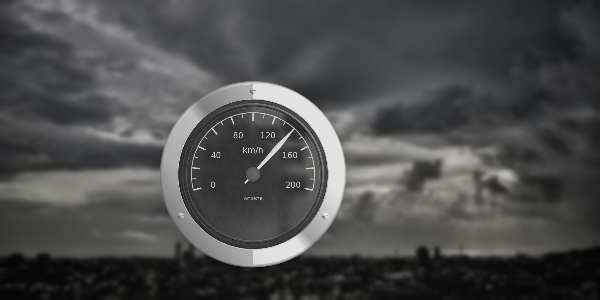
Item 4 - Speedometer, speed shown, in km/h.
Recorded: 140 km/h
